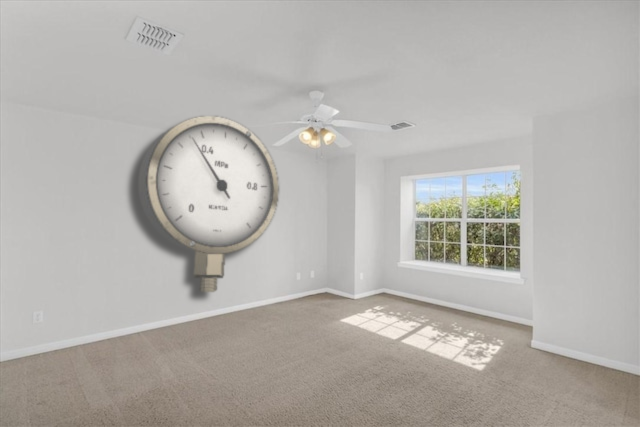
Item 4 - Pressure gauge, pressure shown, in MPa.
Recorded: 0.35 MPa
